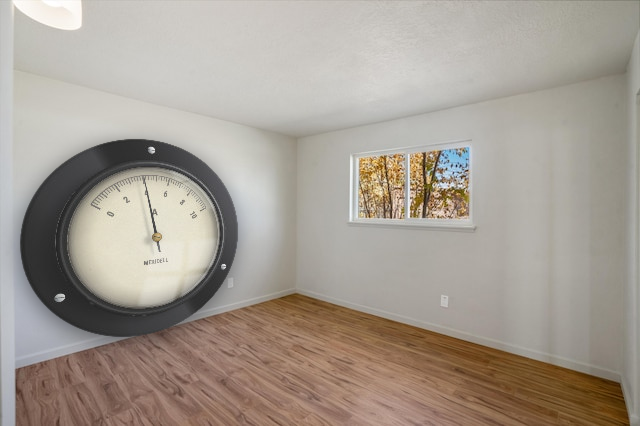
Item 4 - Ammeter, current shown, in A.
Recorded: 4 A
